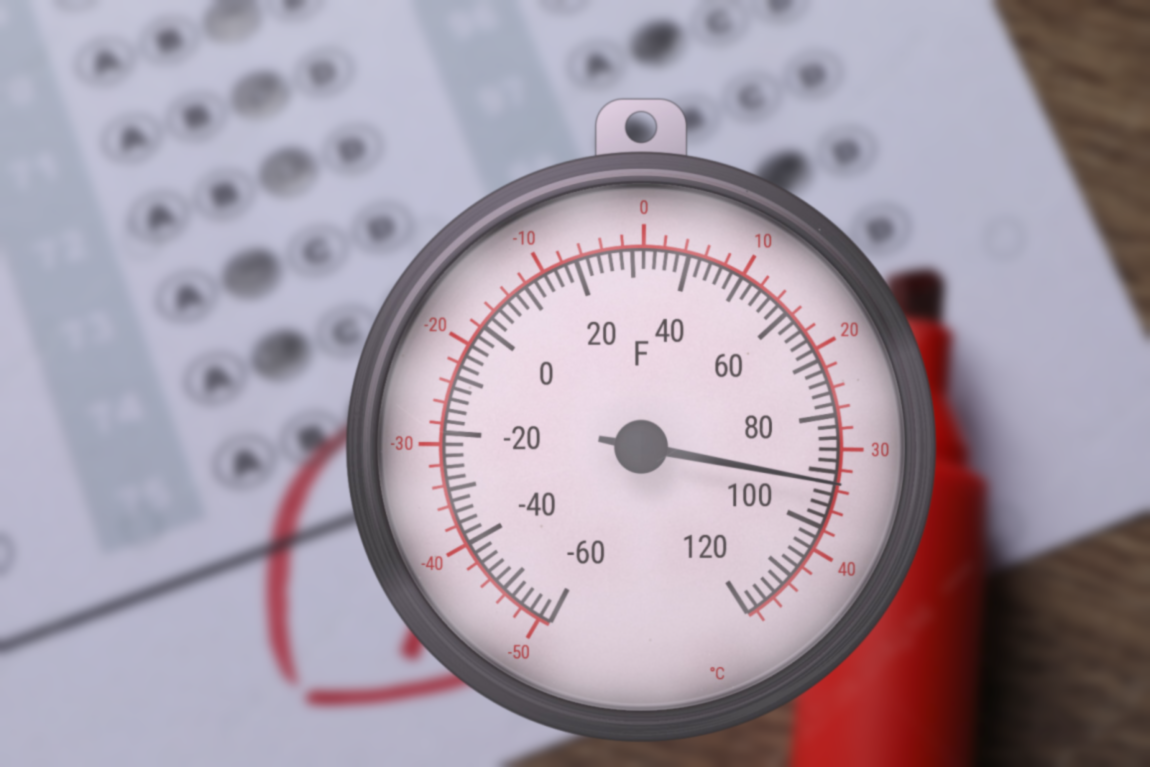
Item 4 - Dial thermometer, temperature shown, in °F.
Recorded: 92 °F
